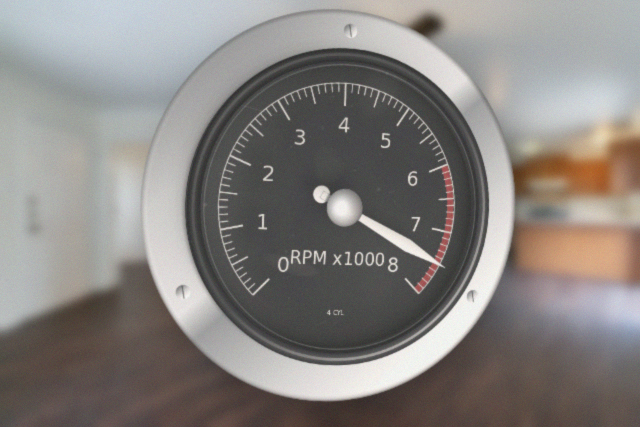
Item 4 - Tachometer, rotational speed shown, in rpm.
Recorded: 7500 rpm
